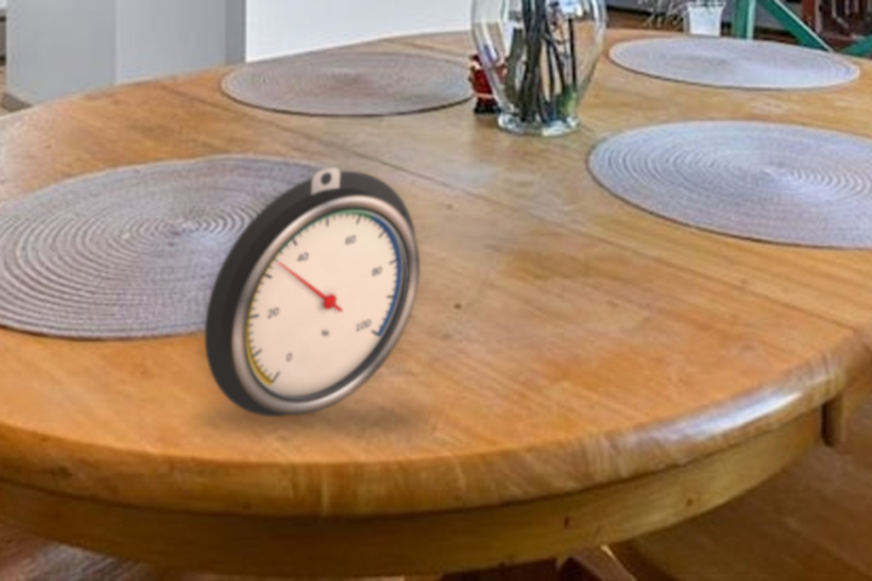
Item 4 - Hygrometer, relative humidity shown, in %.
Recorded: 34 %
